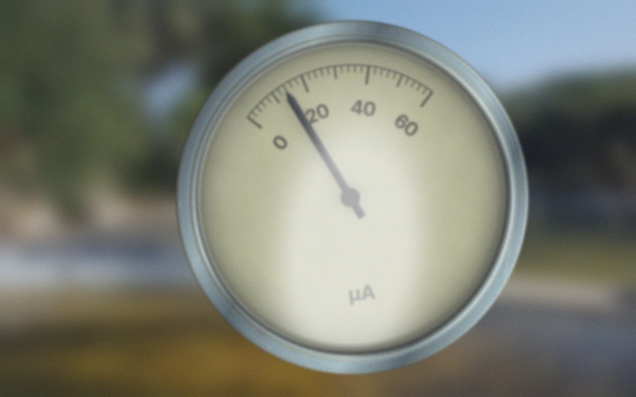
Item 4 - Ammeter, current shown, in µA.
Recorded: 14 µA
